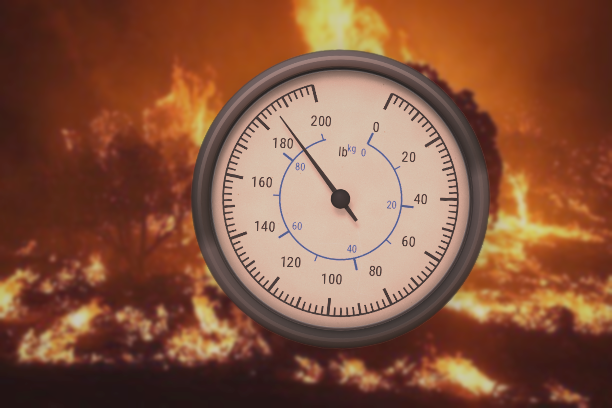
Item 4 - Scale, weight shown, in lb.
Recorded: 186 lb
